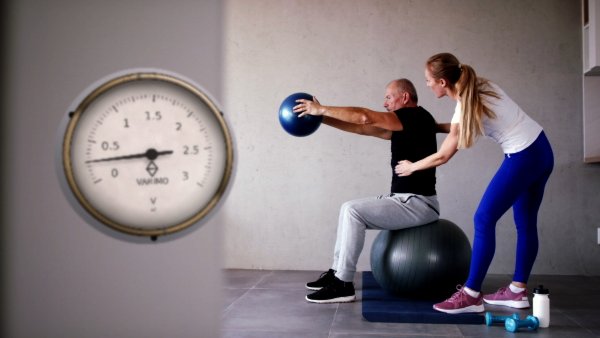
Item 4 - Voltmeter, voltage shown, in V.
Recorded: 0.25 V
